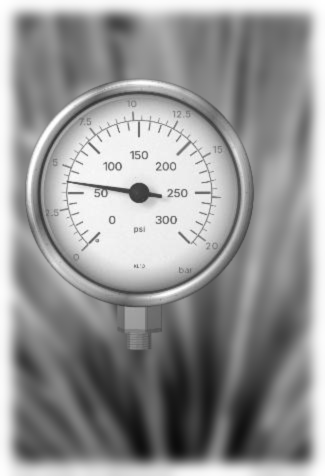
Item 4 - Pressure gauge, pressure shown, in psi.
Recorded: 60 psi
